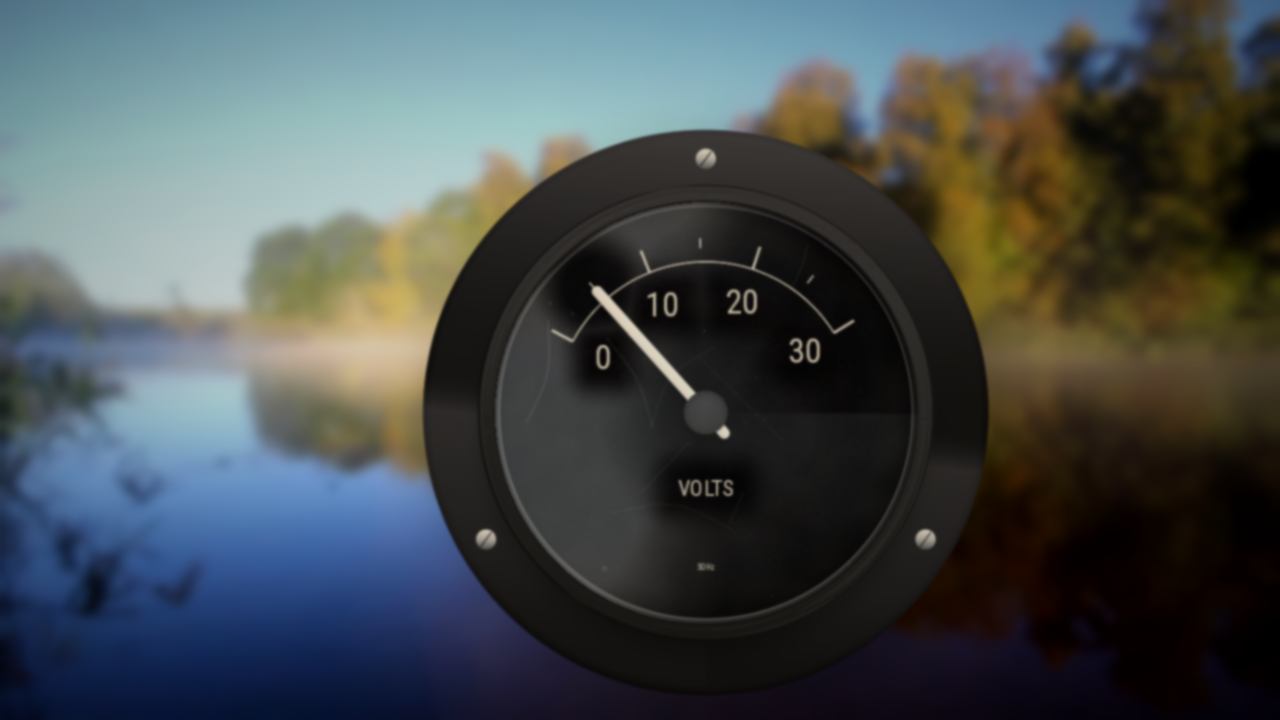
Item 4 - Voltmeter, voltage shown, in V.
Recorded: 5 V
